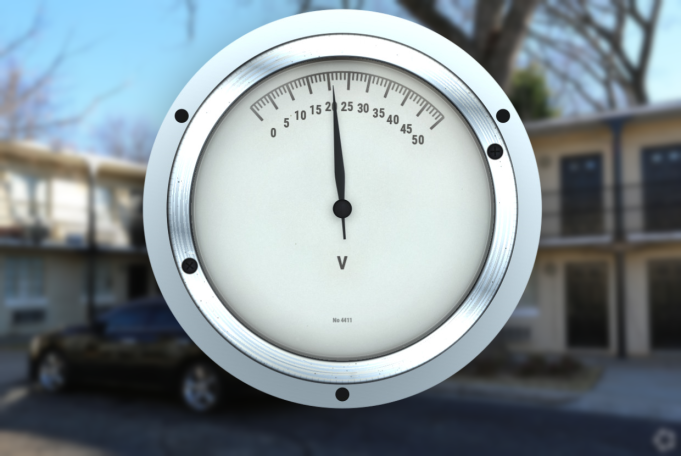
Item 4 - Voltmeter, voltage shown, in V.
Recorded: 21 V
